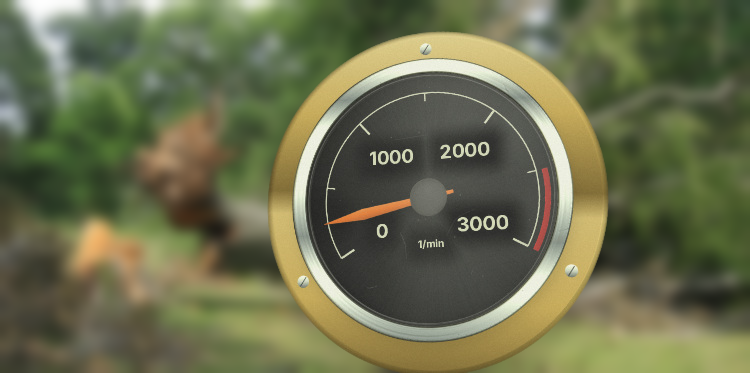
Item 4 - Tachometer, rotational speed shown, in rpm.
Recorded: 250 rpm
